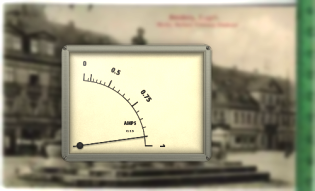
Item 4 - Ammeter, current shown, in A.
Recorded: 0.95 A
